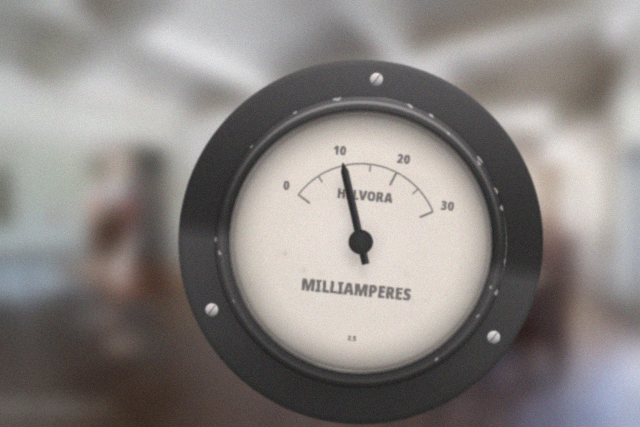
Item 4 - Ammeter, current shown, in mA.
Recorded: 10 mA
